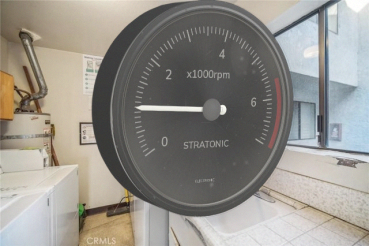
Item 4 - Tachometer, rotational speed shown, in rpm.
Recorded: 1000 rpm
